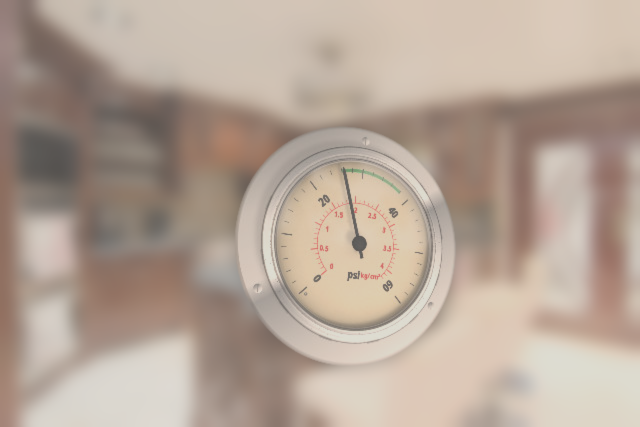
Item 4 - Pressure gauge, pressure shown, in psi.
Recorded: 26 psi
